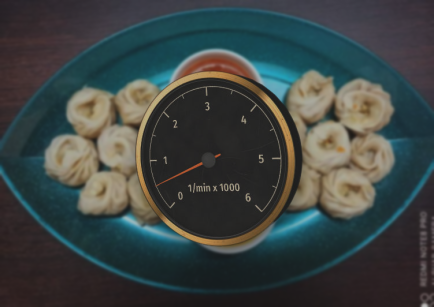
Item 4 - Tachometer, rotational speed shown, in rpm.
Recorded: 500 rpm
